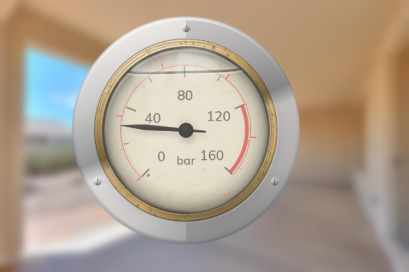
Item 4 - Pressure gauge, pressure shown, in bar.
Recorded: 30 bar
